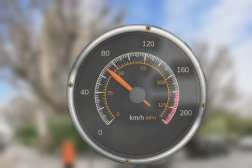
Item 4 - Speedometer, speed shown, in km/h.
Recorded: 70 km/h
